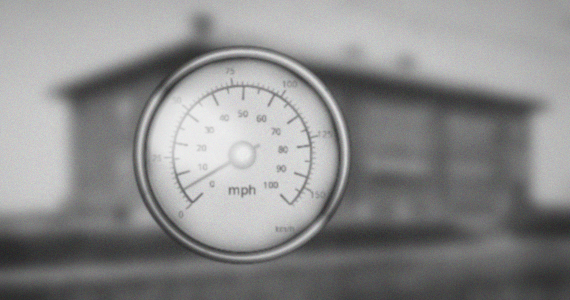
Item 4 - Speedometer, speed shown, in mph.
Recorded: 5 mph
